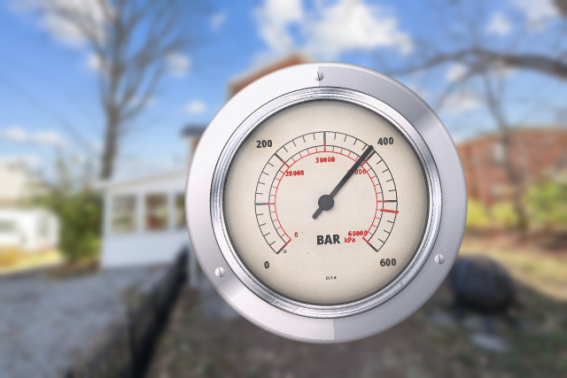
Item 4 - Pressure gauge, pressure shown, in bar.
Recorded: 390 bar
